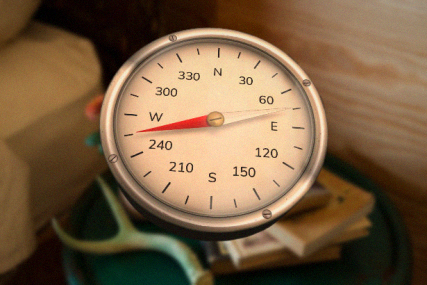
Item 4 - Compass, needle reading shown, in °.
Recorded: 255 °
